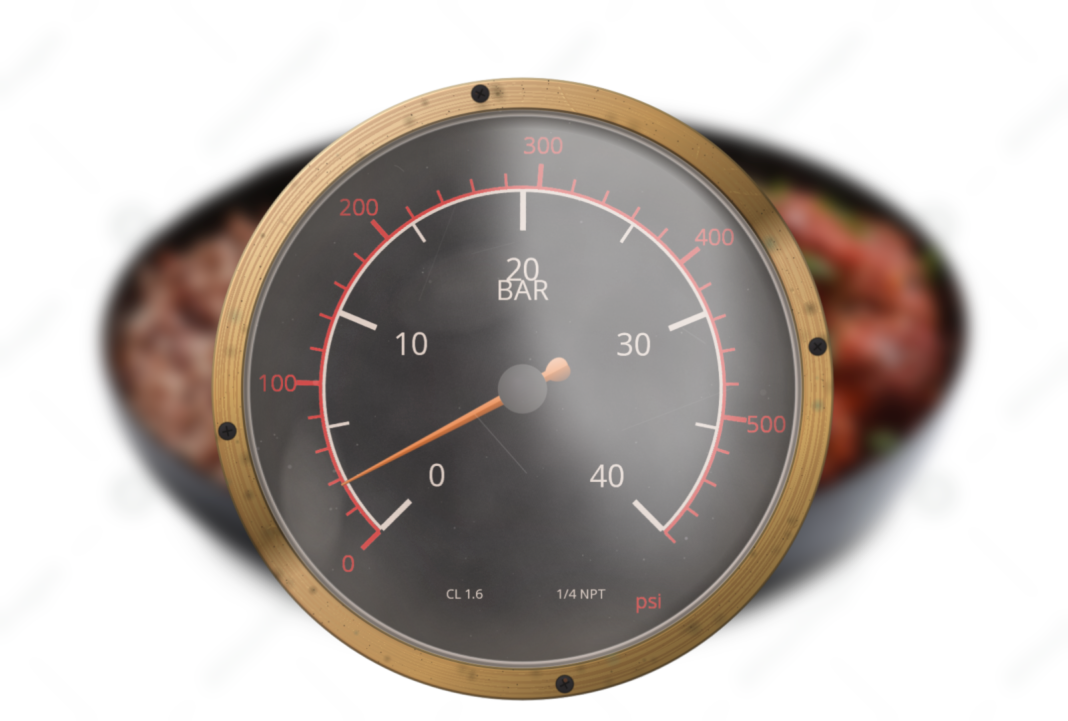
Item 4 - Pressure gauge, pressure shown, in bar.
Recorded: 2.5 bar
